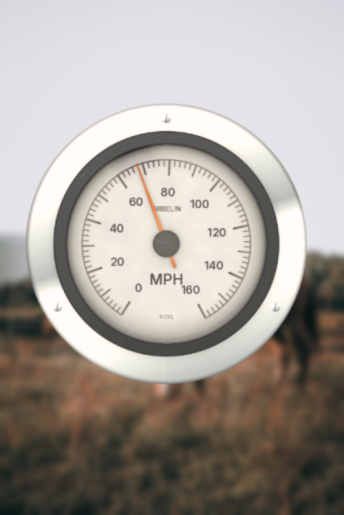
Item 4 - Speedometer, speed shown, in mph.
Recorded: 68 mph
